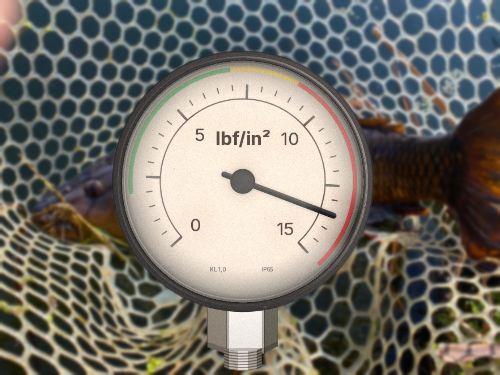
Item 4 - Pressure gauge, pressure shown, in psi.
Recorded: 13.5 psi
